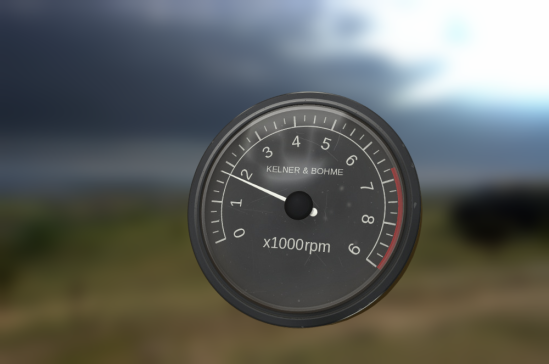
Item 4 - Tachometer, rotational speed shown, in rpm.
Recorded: 1750 rpm
